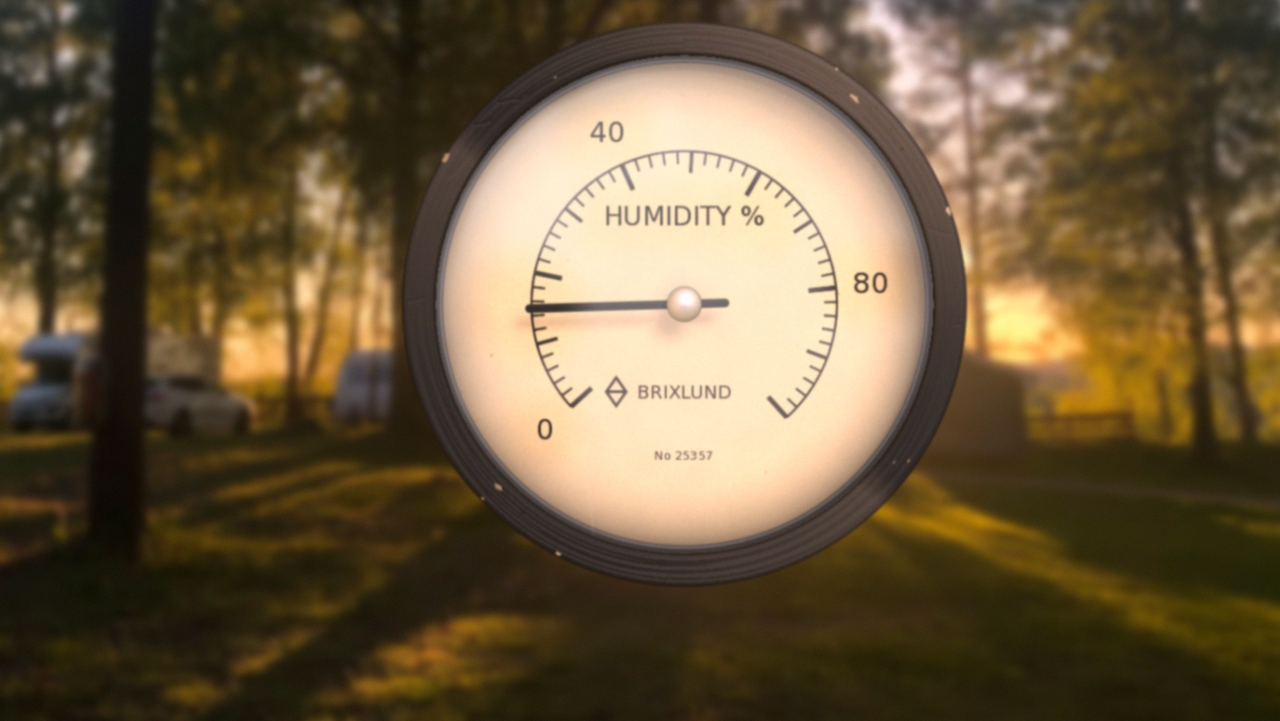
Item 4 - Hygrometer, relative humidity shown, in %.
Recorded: 15 %
